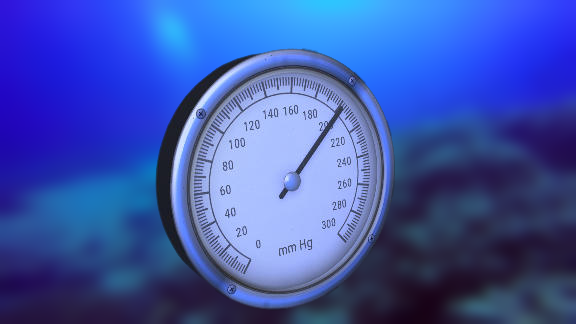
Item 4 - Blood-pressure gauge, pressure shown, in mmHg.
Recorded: 200 mmHg
